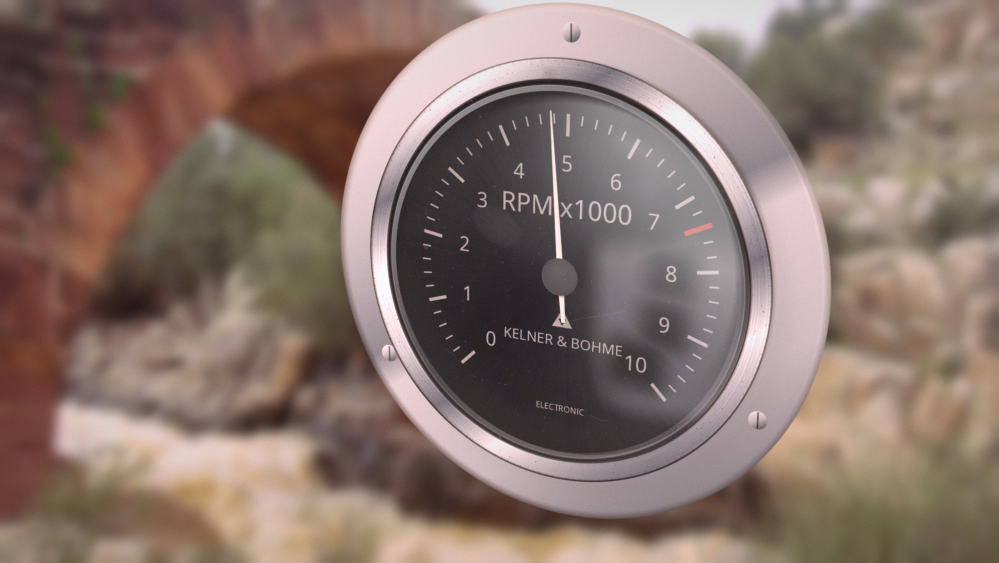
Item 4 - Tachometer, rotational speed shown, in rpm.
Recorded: 4800 rpm
